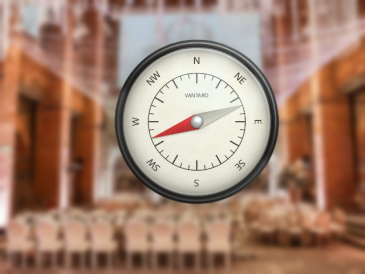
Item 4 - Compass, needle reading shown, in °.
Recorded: 250 °
